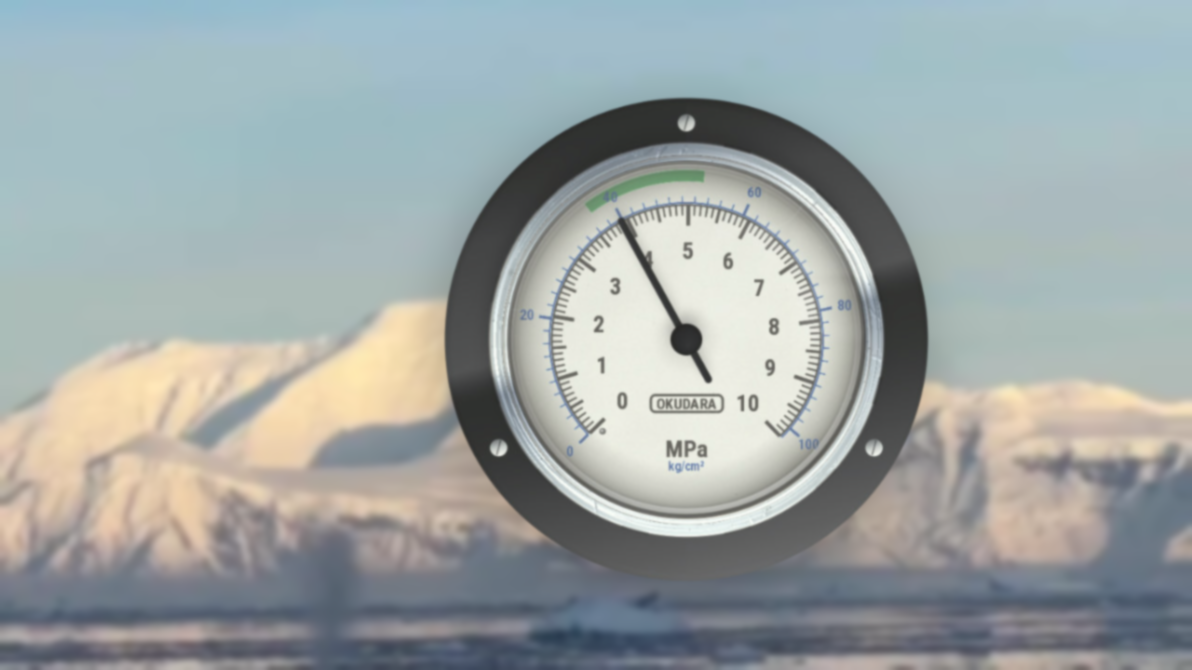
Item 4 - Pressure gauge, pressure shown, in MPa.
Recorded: 3.9 MPa
